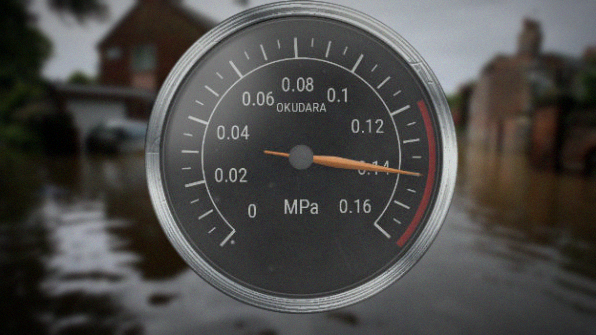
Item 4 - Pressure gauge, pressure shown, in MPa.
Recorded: 0.14 MPa
